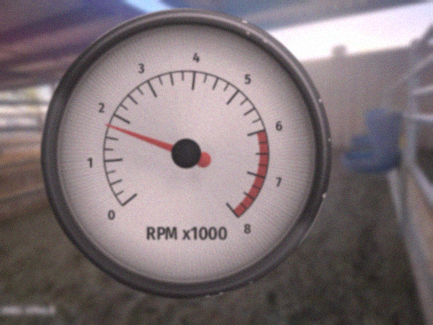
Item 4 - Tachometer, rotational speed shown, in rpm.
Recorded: 1750 rpm
